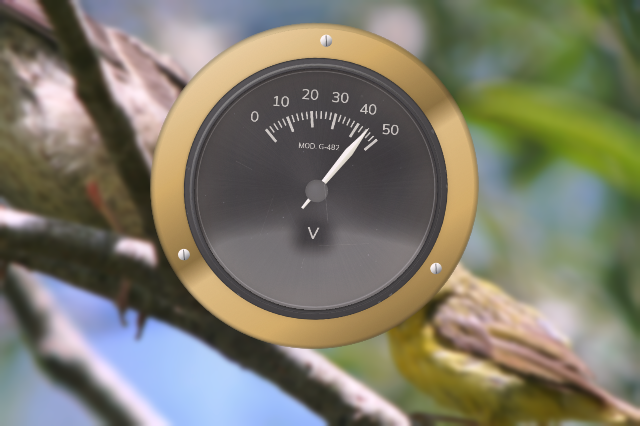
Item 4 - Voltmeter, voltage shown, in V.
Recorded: 44 V
